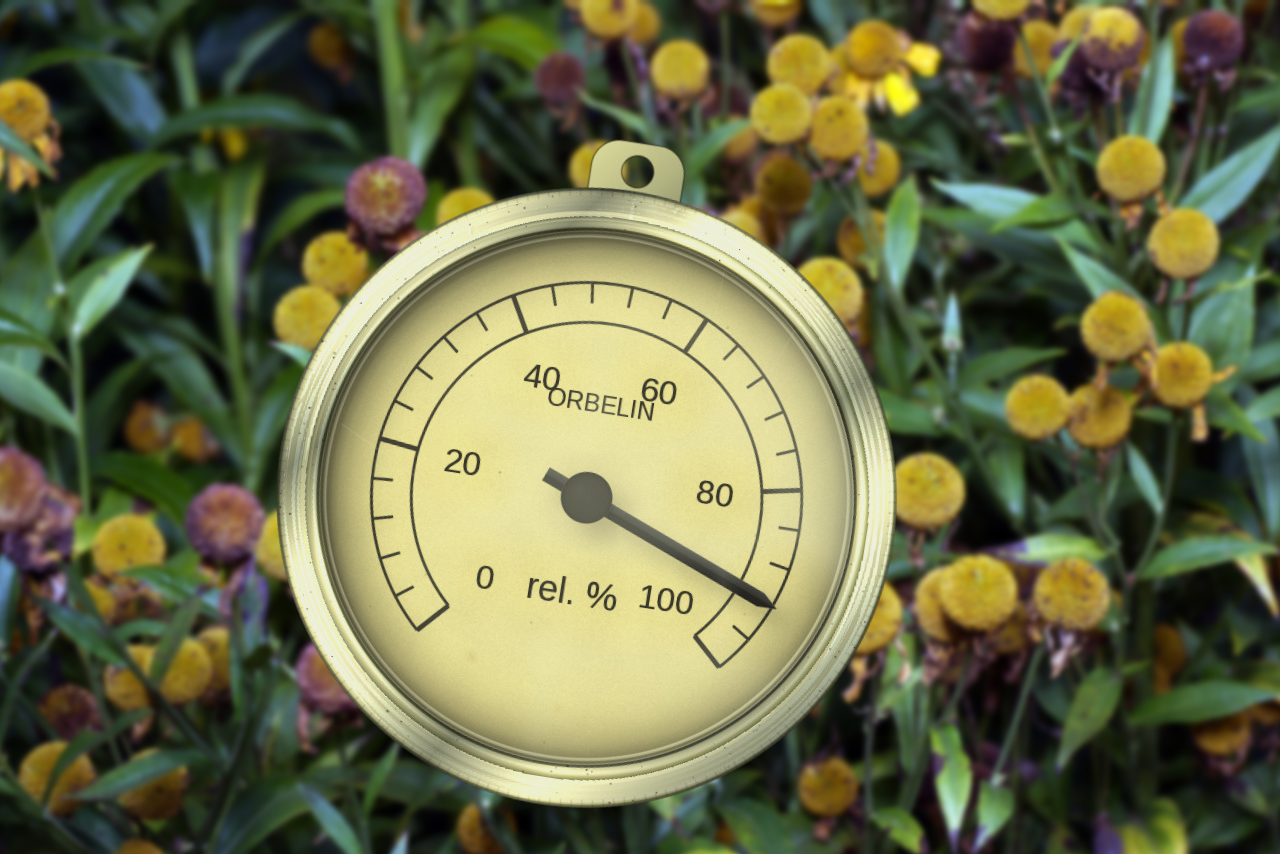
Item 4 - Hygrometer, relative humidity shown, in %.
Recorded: 92 %
